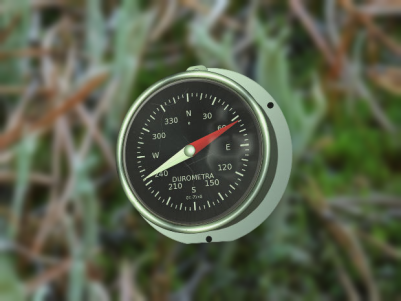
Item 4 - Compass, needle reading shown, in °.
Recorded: 65 °
